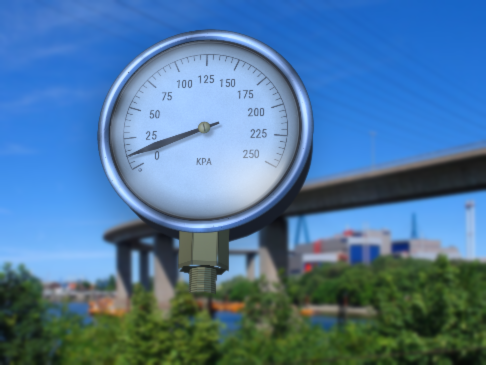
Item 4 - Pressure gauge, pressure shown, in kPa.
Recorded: 10 kPa
